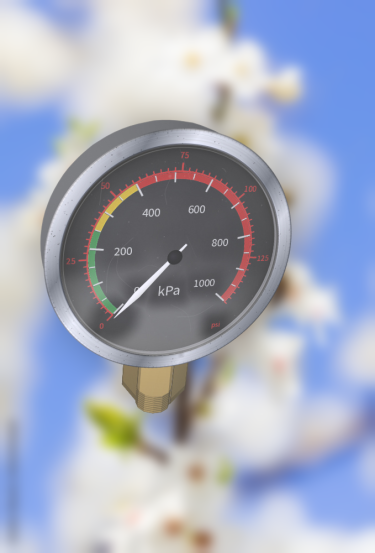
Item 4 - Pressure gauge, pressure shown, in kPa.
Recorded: 0 kPa
